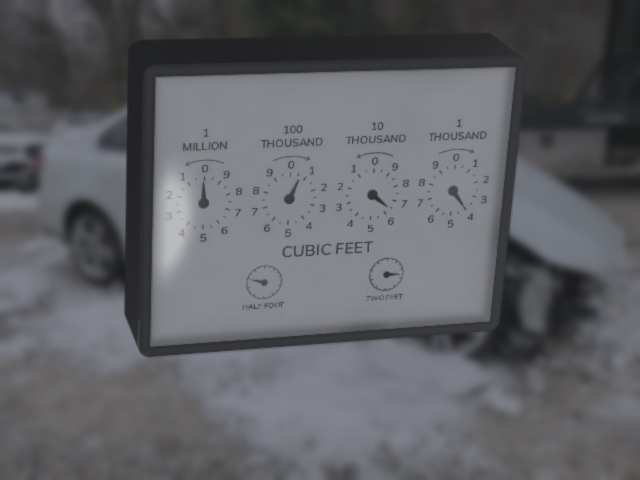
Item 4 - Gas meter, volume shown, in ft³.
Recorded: 6400 ft³
